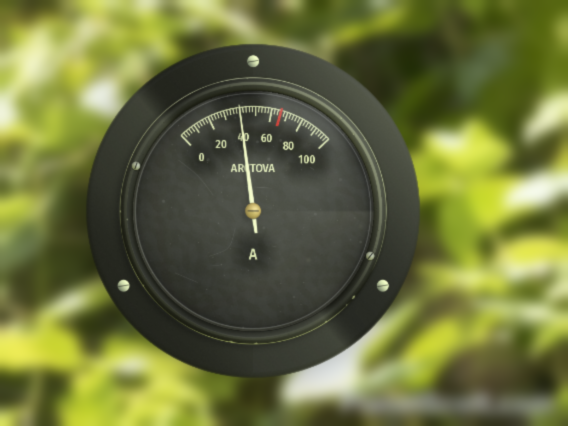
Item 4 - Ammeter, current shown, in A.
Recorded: 40 A
